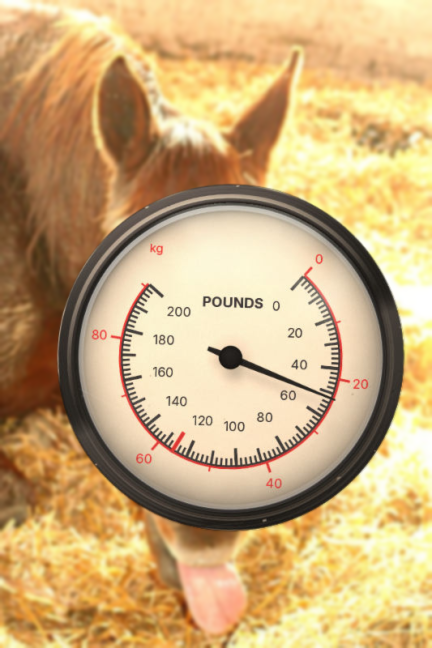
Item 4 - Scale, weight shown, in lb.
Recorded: 52 lb
